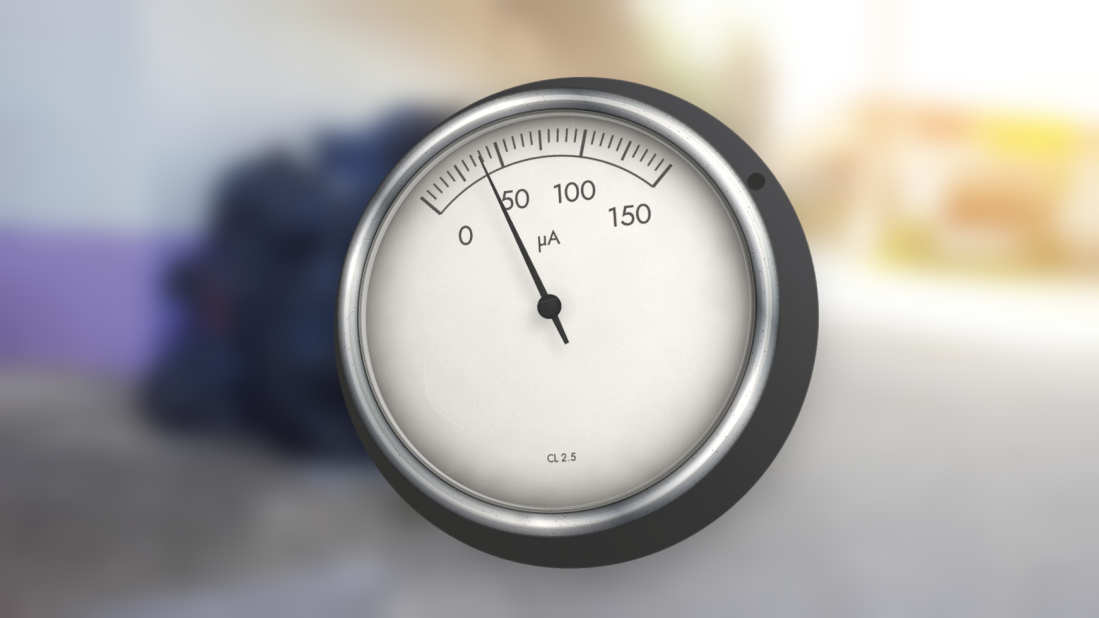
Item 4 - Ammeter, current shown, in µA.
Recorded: 40 µA
